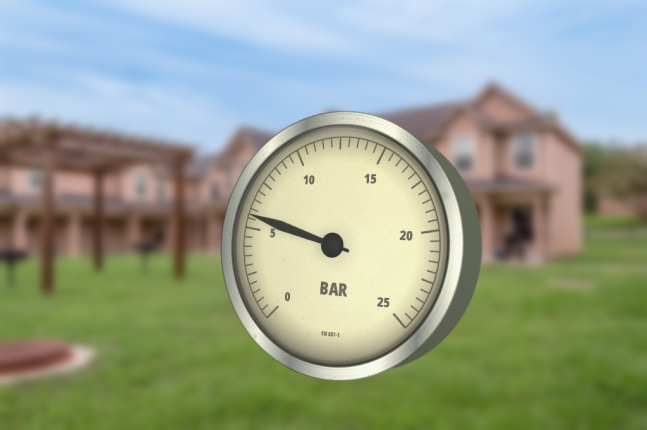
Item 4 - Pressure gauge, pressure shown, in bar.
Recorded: 5.75 bar
